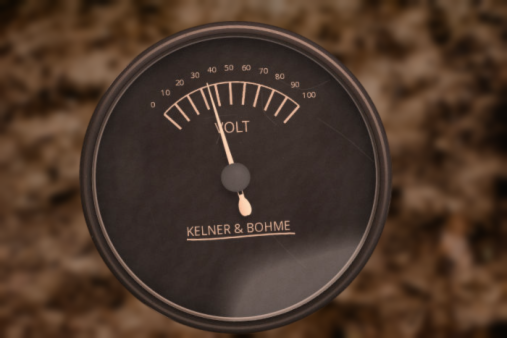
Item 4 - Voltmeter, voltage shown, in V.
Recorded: 35 V
